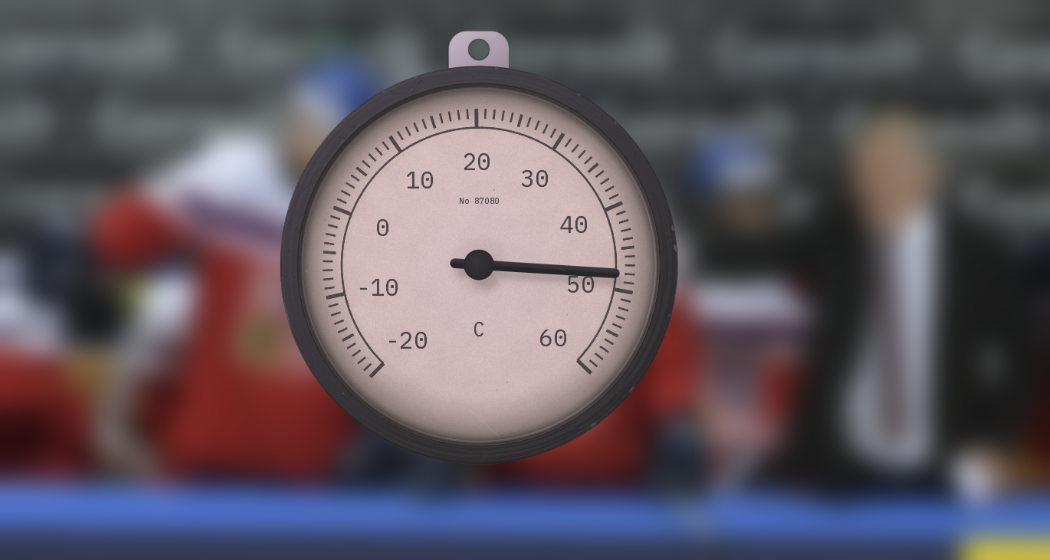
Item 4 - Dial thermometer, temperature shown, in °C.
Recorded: 48 °C
